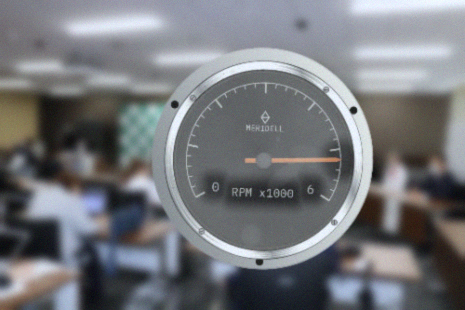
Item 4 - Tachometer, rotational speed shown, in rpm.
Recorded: 5200 rpm
